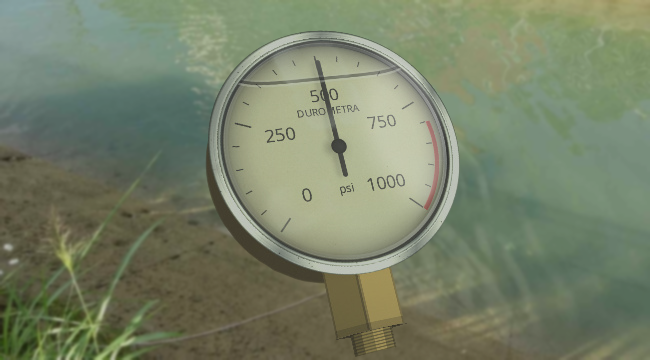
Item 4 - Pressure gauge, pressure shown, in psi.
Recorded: 500 psi
